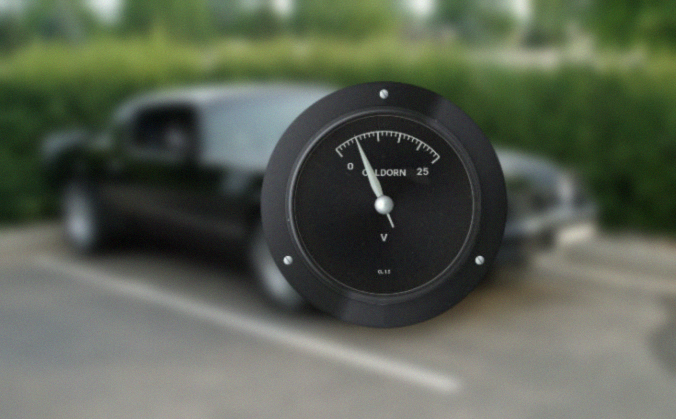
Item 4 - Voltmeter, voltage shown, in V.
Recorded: 5 V
